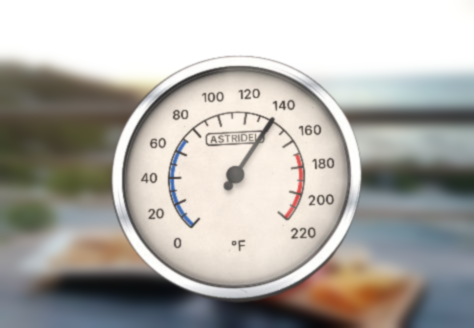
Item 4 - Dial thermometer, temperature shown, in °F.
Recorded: 140 °F
